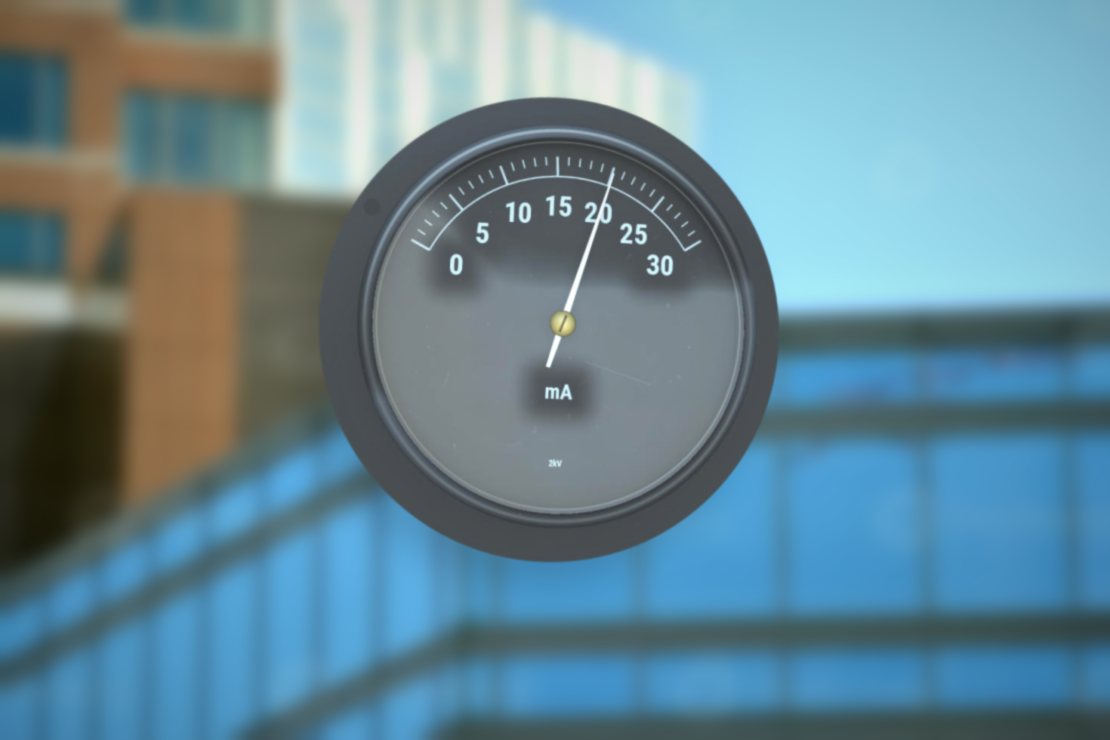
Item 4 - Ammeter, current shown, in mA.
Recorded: 20 mA
